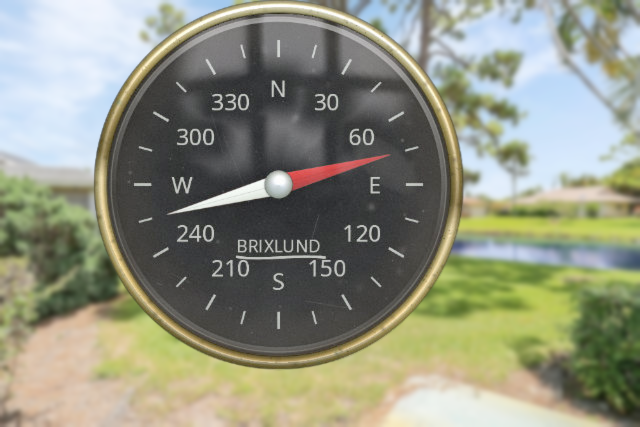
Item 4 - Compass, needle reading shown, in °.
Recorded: 75 °
